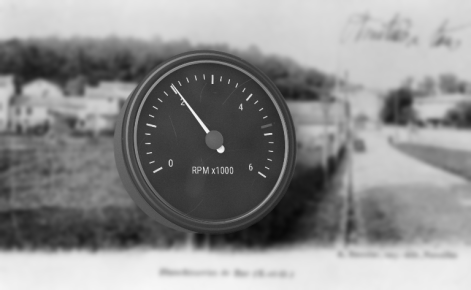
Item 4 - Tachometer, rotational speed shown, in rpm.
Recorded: 2000 rpm
